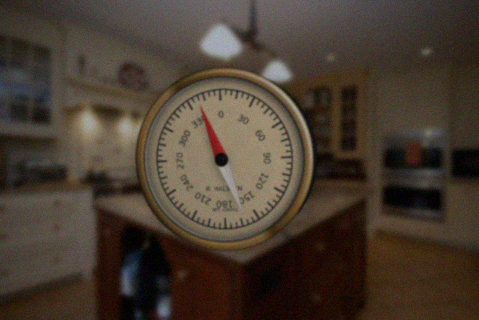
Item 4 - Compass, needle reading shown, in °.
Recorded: 340 °
